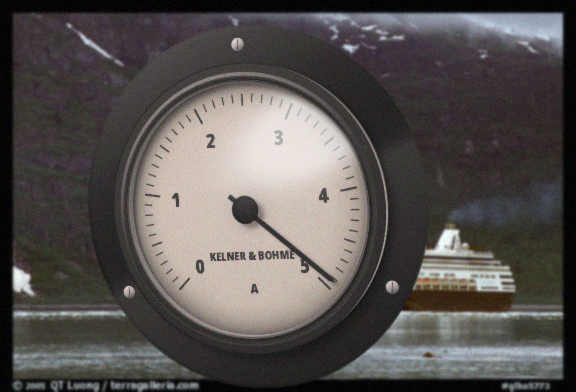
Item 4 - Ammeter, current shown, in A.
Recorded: 4.9 A
